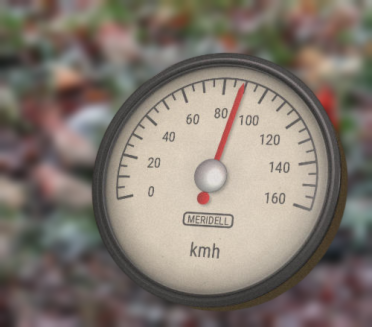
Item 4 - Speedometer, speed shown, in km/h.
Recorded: 90 km/h
